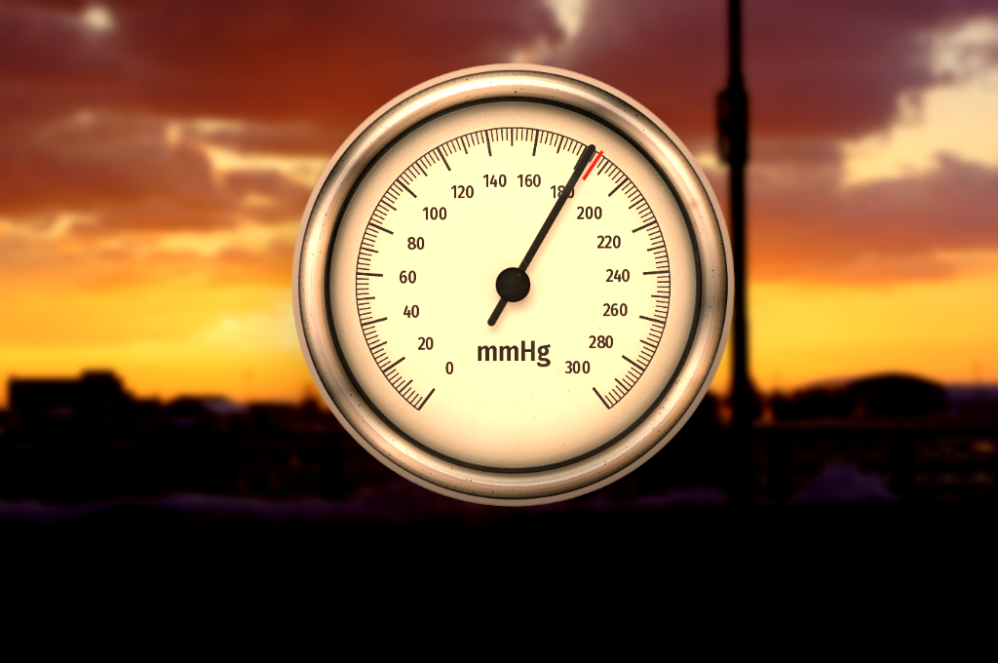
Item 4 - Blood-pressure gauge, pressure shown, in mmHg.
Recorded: 182 mmHg
